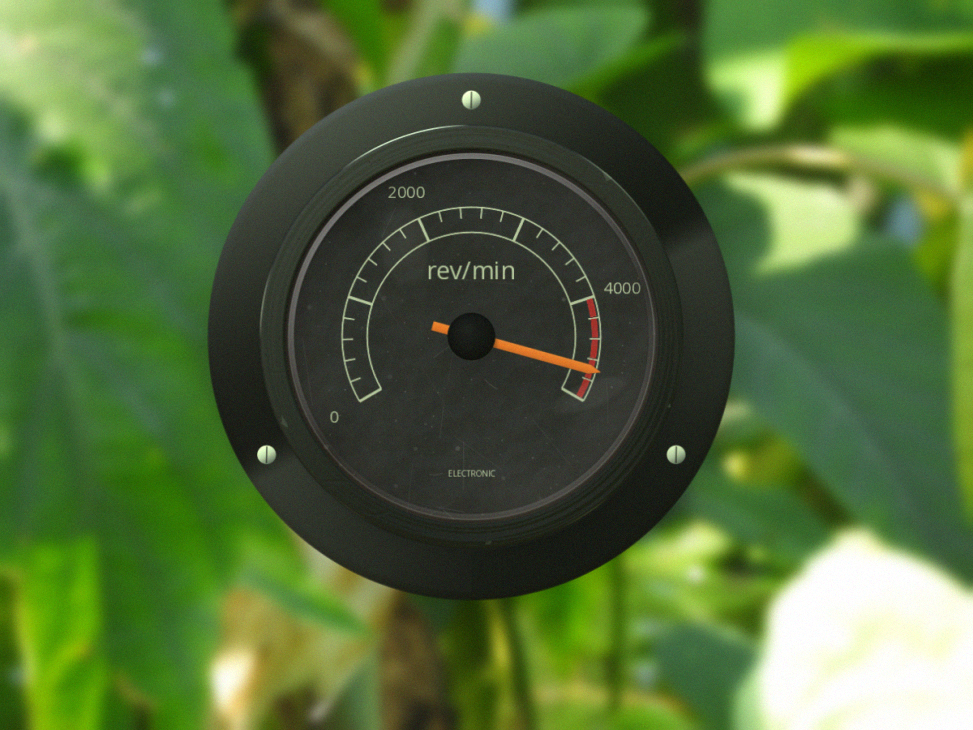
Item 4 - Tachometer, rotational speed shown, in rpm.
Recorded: 4700 rpm
